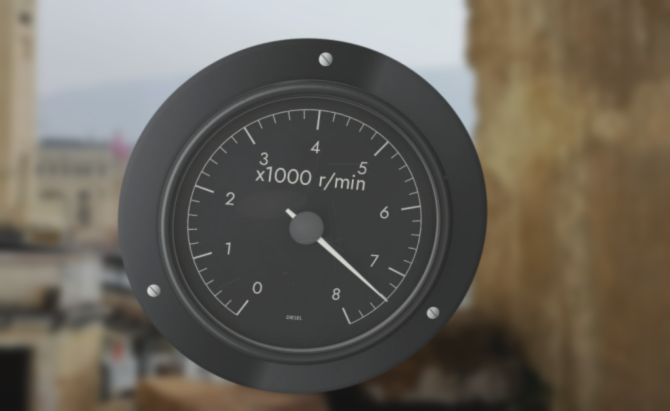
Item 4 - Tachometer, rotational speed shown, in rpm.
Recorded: 7400 rpm
